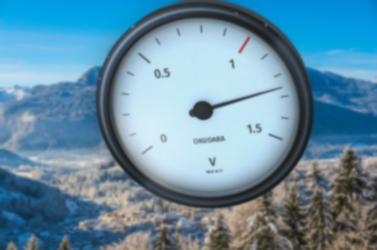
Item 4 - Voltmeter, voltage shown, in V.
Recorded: 1.25 V
